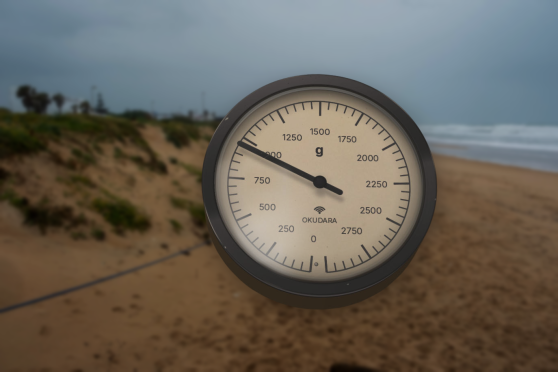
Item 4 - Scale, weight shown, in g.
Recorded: 950 g
